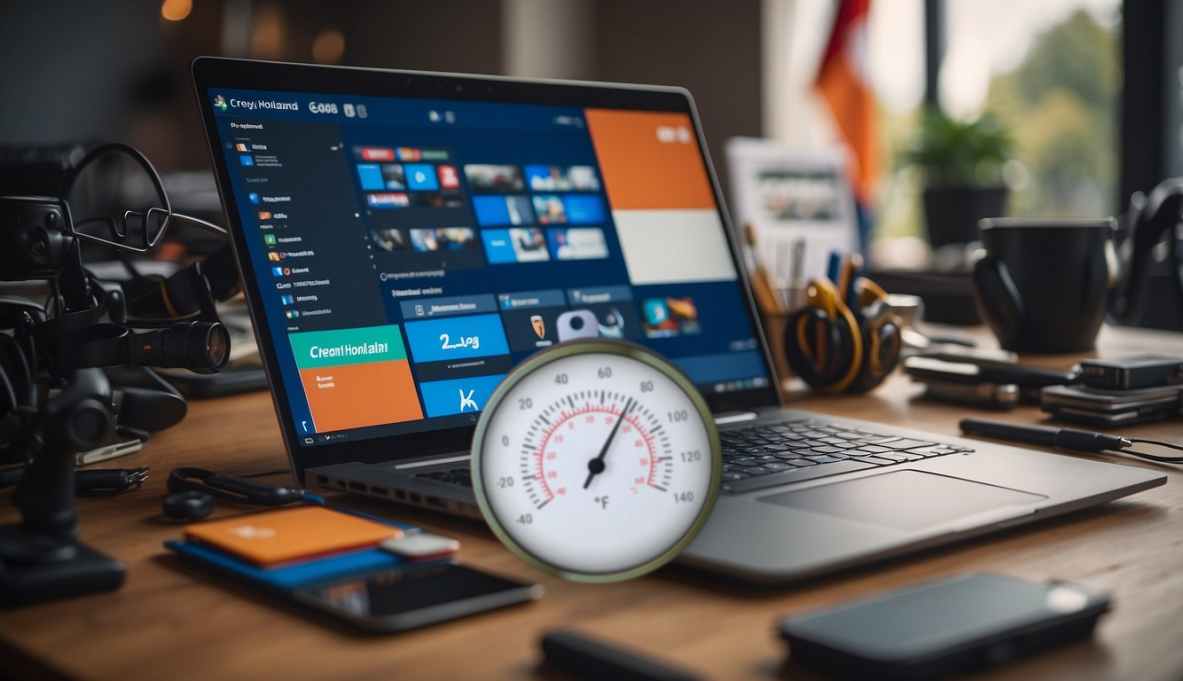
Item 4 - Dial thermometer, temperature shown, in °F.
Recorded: 76 °F
